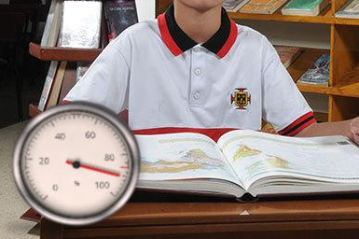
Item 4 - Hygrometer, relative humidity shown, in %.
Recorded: 90 %
